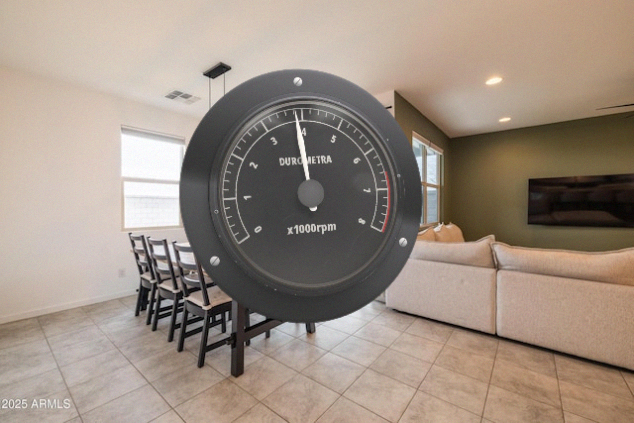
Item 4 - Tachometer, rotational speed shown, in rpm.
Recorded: 3800 rpm
